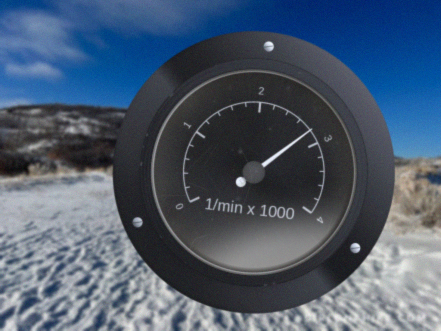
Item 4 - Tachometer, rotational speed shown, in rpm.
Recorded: 2800 rpm
